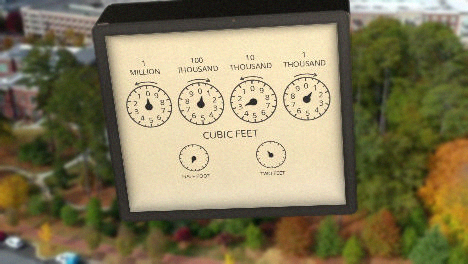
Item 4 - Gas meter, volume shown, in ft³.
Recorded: 3100 ft³
